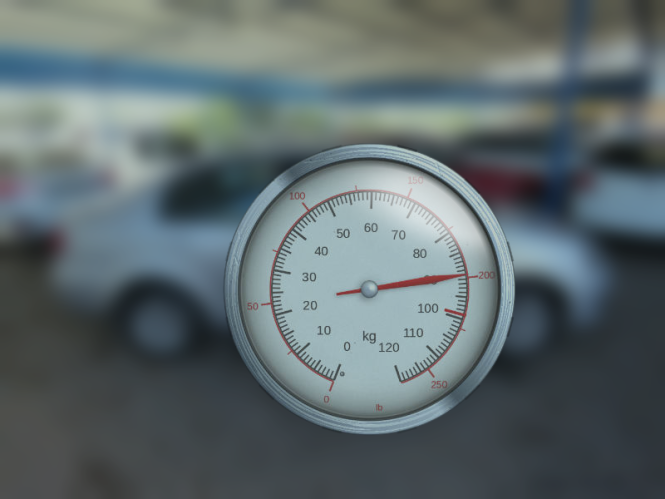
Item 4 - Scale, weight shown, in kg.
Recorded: 90 kg
